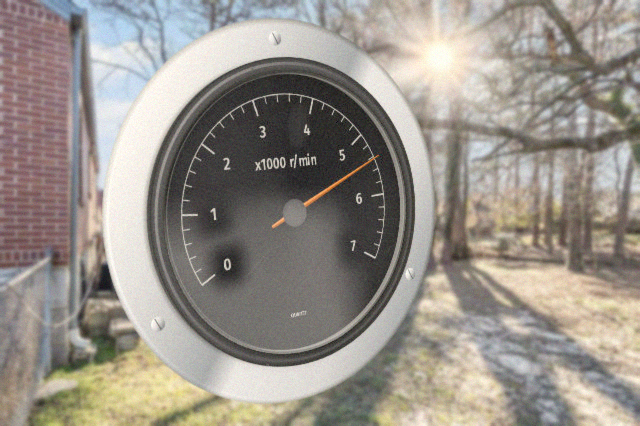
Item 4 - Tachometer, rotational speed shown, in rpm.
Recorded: 5400 rpm
